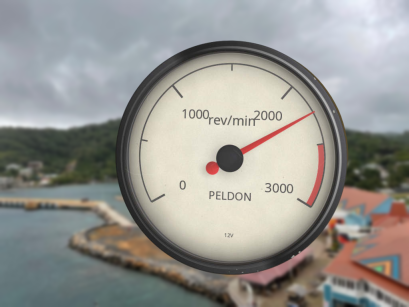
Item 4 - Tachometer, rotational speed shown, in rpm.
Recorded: 2250 rpm
